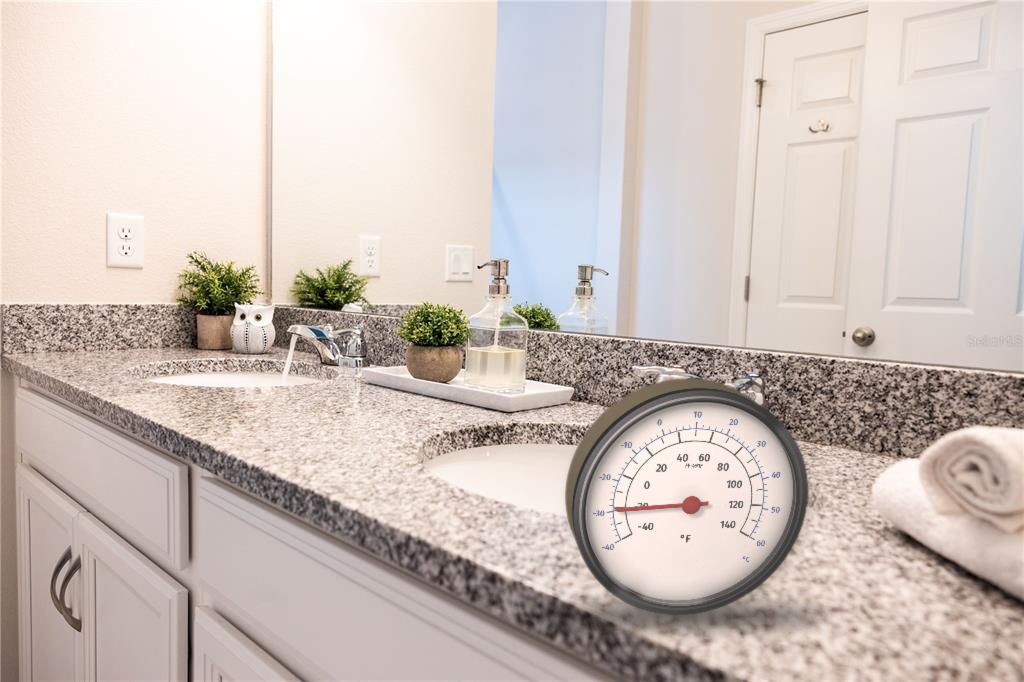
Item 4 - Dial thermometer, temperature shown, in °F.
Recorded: -20 °F
